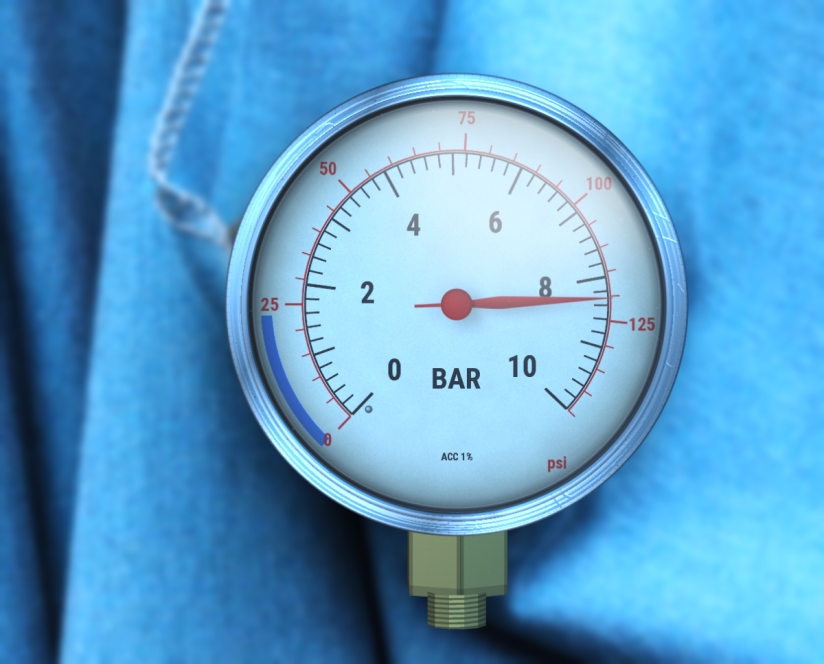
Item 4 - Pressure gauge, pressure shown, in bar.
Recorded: 8.3 bar
